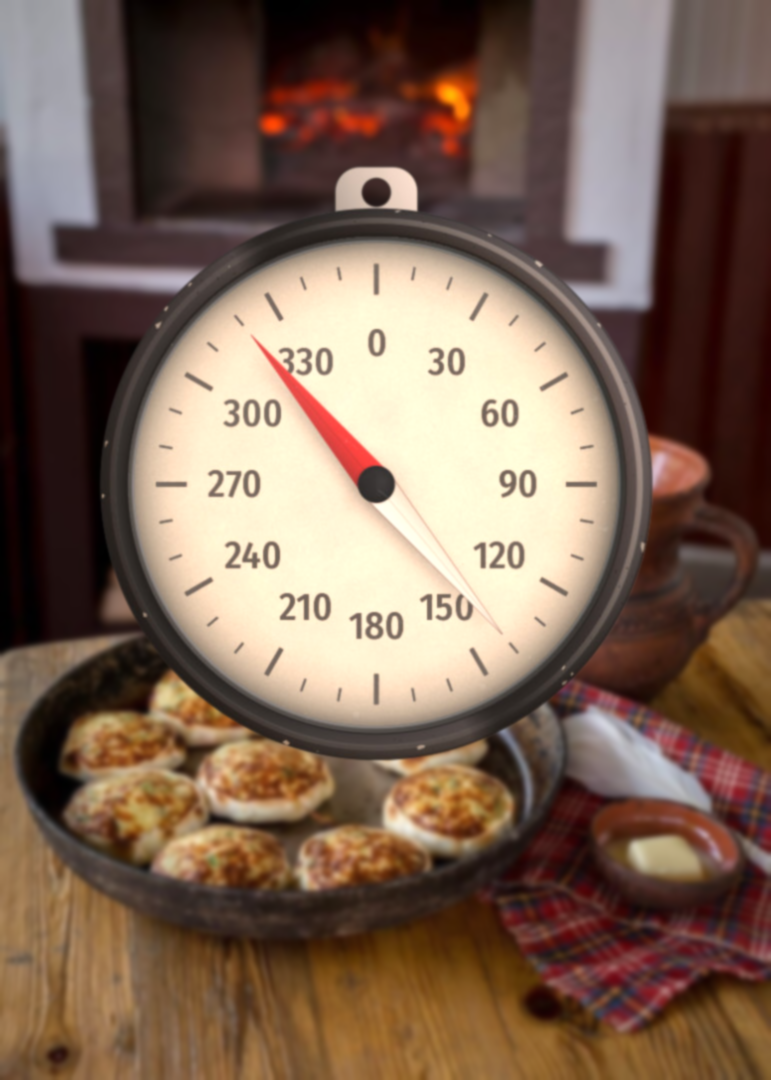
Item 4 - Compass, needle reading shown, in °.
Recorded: 320 °
